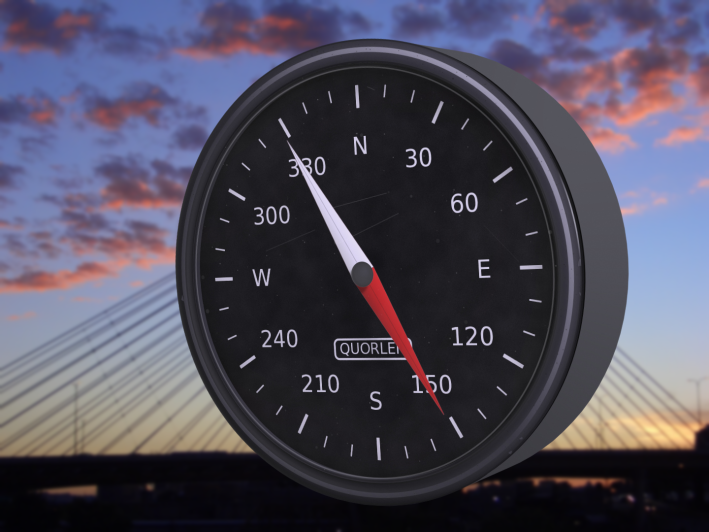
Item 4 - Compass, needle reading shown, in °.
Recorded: 150 °
